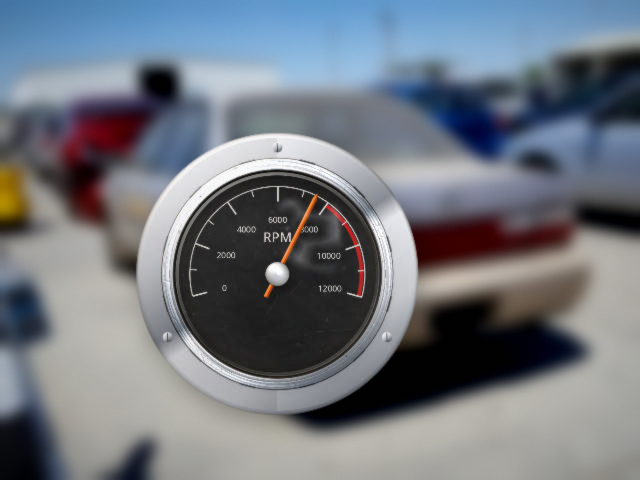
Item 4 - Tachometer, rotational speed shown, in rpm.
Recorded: 7500 rpm
